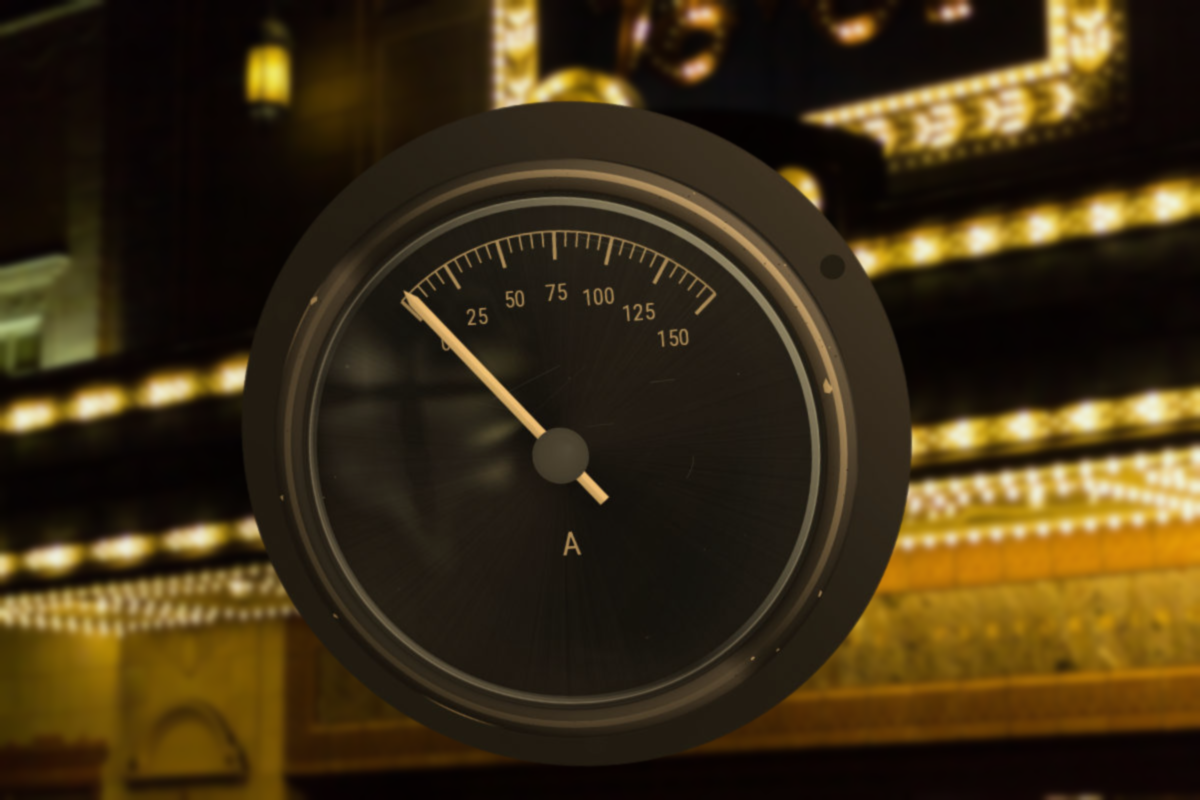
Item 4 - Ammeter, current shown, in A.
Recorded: 5 A
